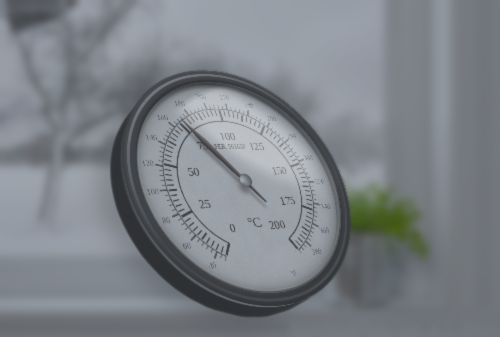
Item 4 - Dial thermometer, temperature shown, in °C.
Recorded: 75 °C
